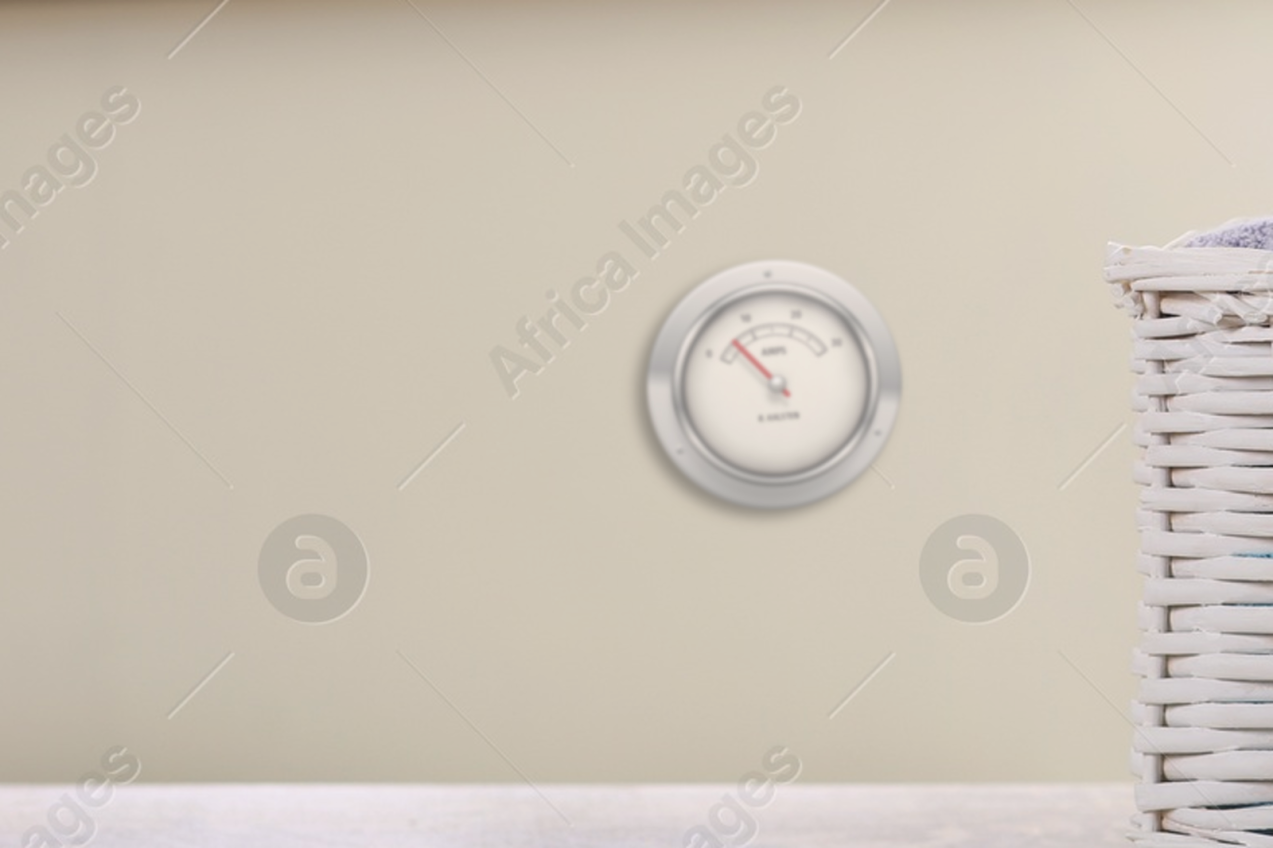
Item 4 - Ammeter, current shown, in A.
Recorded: 5 A
